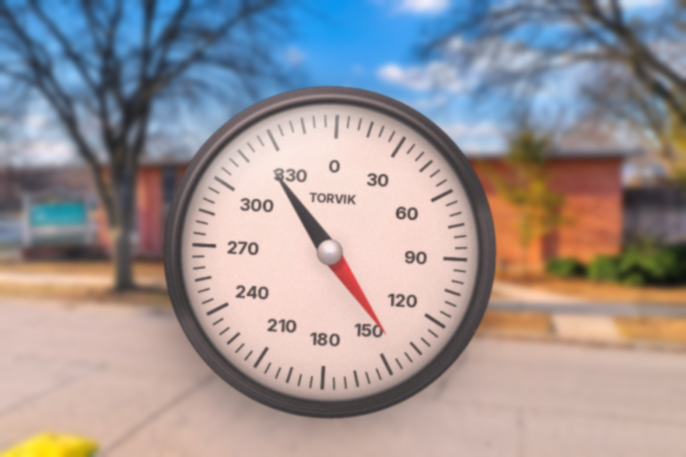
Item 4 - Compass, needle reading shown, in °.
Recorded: 142.5 °
